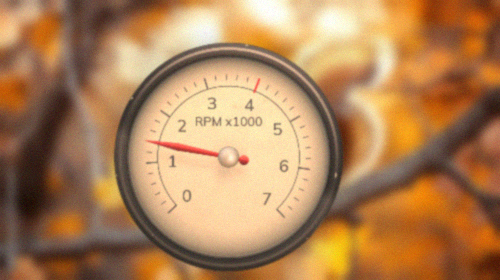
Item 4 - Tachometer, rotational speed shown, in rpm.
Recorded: 1400 rpm
